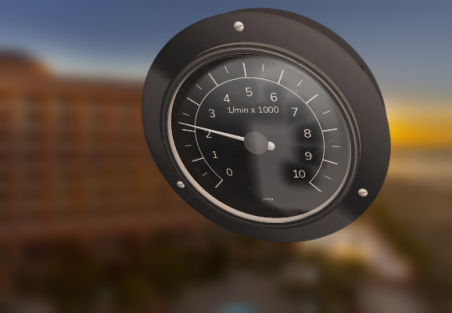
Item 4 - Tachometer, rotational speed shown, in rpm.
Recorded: 2250 rpm
